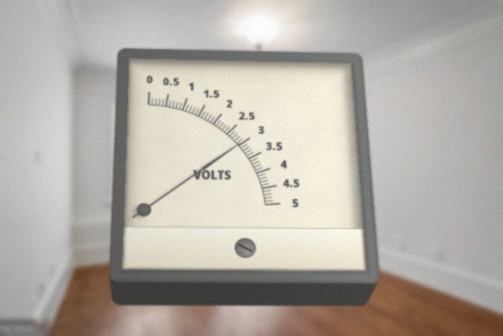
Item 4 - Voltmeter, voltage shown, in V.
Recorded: 3 V
